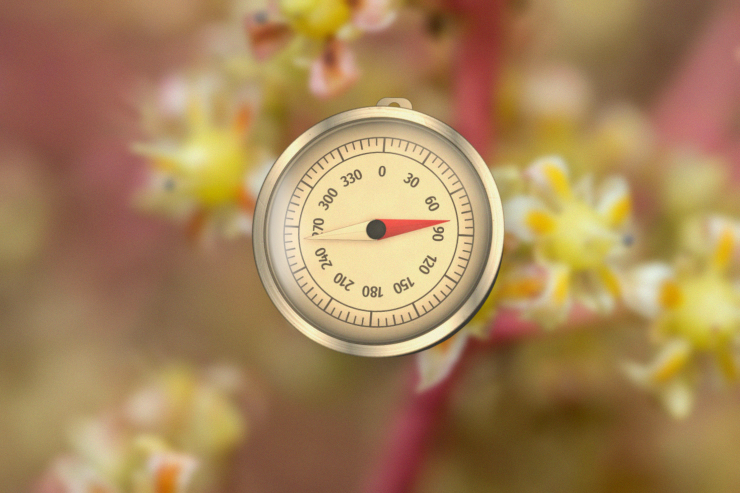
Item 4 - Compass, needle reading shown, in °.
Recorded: 80 °
